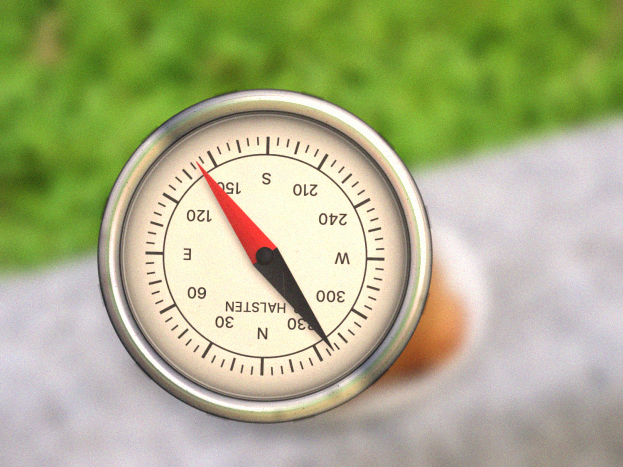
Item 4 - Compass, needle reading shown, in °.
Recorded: 142.5 °
